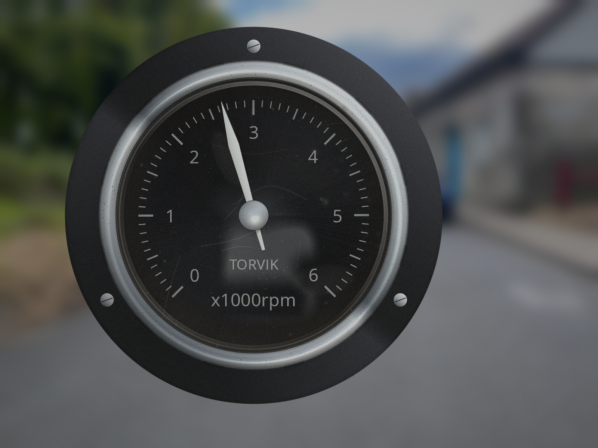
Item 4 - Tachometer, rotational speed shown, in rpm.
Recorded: 2650 rpm
